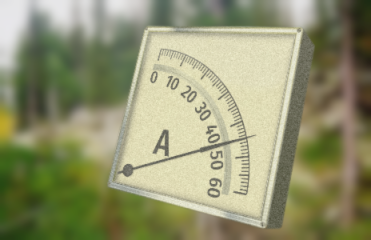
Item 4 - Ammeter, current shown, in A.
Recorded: 45 A
